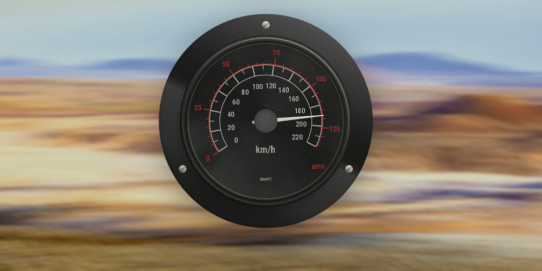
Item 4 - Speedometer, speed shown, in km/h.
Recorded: 190 km/h
